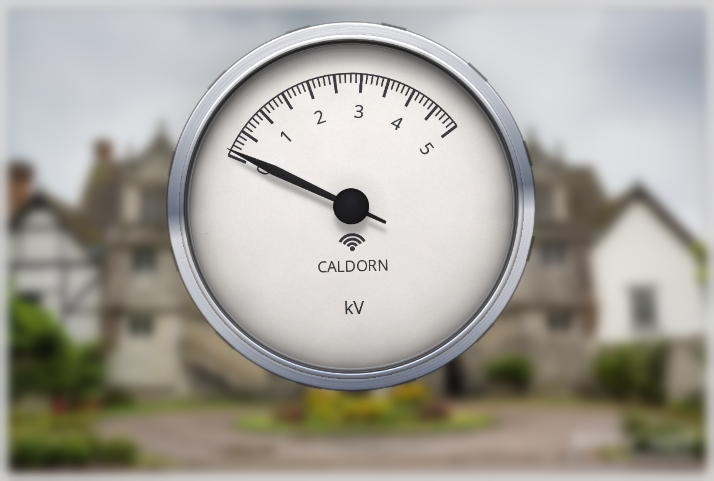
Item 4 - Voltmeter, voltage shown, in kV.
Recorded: 0.1 kV
